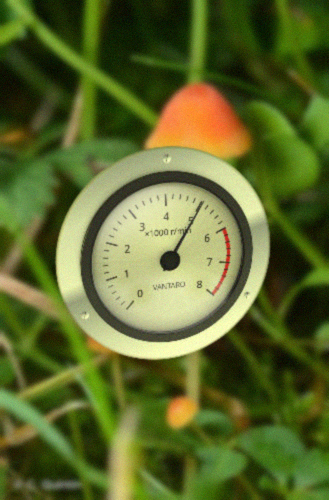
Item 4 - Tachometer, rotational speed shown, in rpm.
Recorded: 5000 rpm
